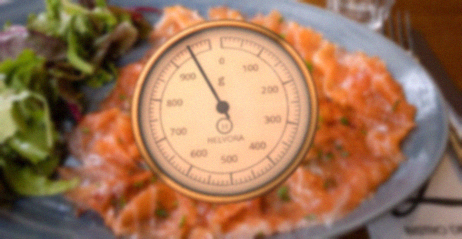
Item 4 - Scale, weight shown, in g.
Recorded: 950 g
